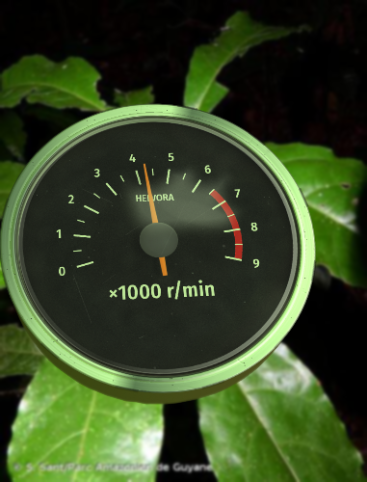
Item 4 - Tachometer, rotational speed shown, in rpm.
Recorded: 4250 rpm
